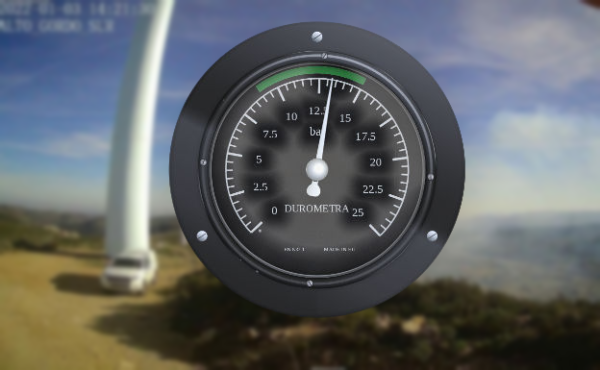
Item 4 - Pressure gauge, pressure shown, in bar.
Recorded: 13.25 bar
